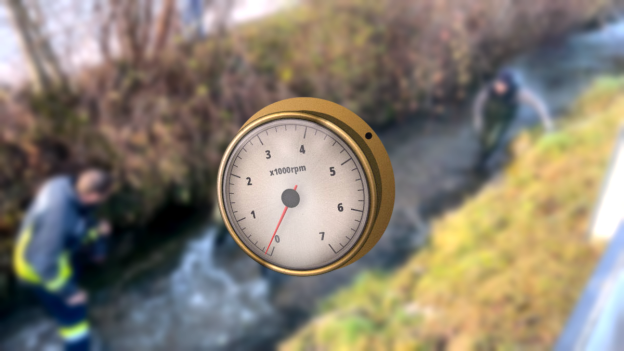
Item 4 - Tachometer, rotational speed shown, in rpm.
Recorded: 100 rpm
